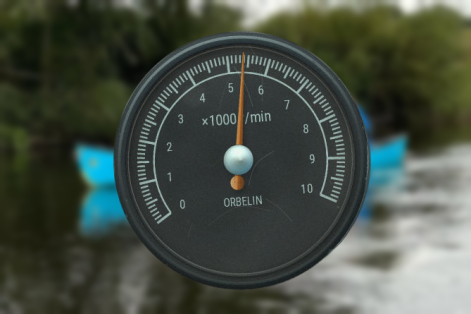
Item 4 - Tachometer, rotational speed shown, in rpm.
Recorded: 5400 rpm
